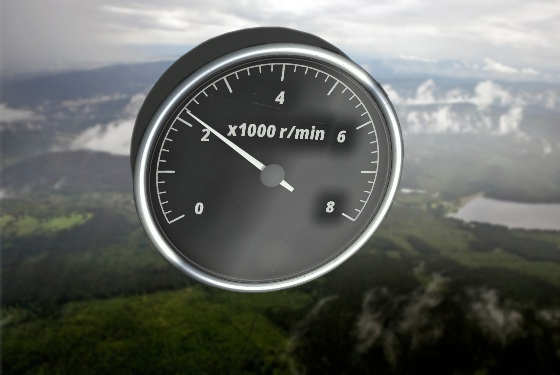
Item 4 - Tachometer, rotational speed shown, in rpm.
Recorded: 2200 rpm
